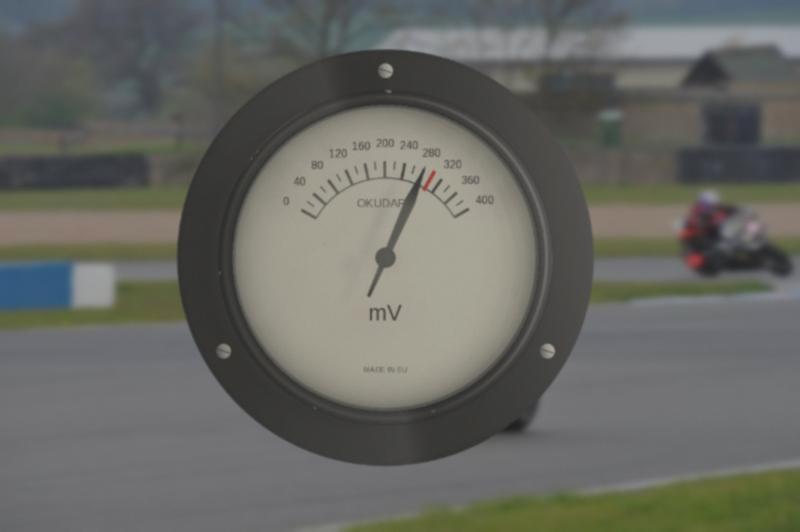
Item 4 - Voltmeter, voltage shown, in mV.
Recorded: 280 mV
